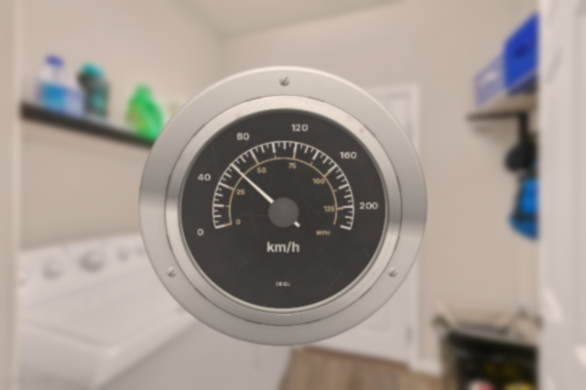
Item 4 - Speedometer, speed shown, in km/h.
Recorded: 60 km/h
